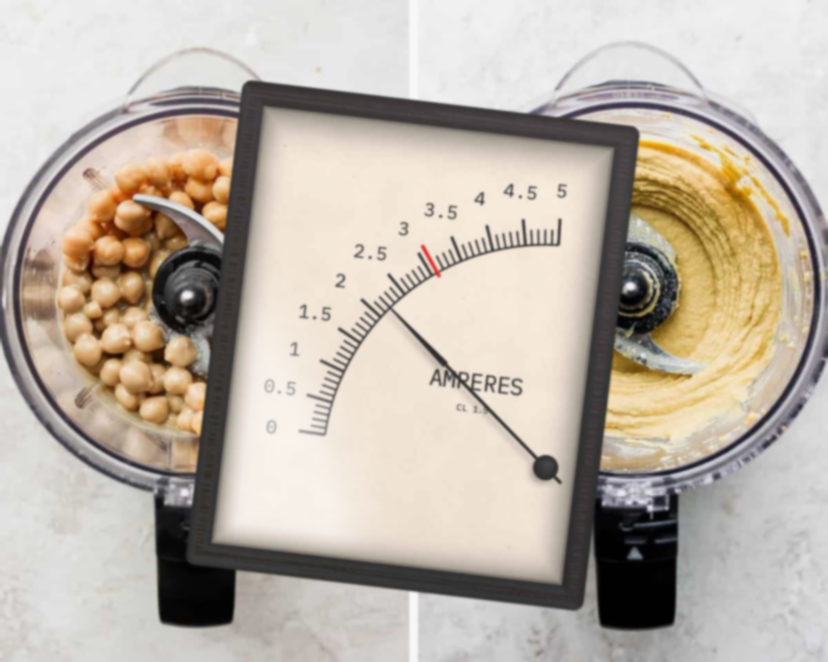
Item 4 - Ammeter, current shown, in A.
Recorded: 2.2 A
